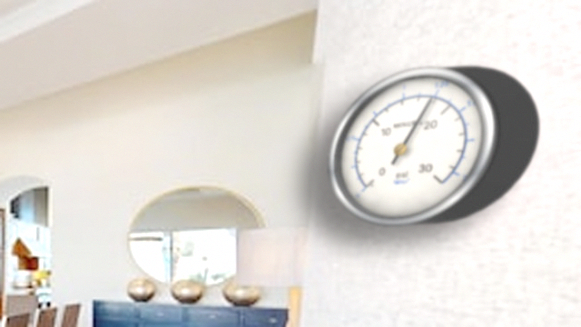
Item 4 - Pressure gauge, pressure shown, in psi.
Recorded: 18 psi
